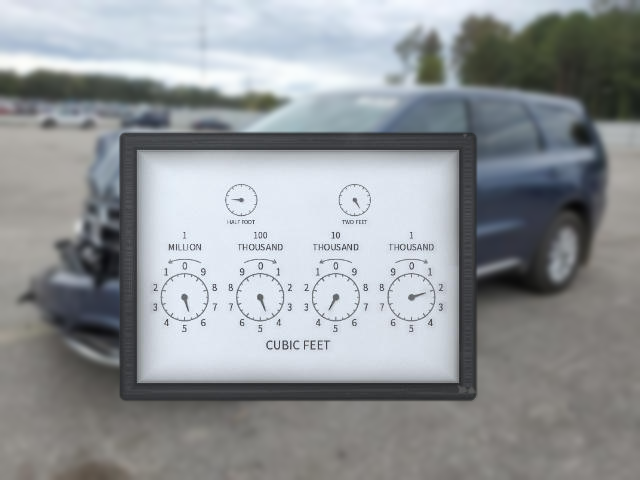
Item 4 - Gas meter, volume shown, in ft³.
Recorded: 544200 ft³
